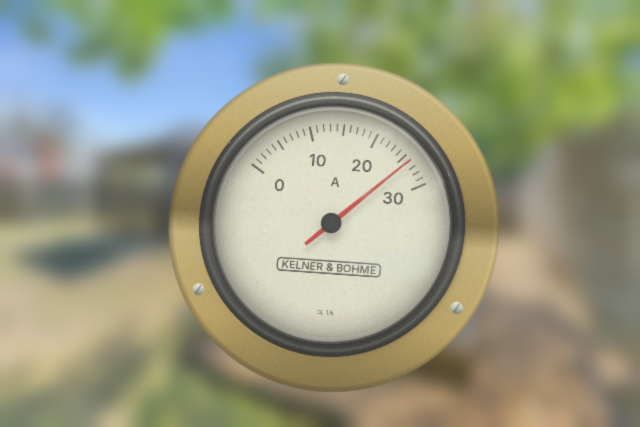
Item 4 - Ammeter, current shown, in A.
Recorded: 26 A
